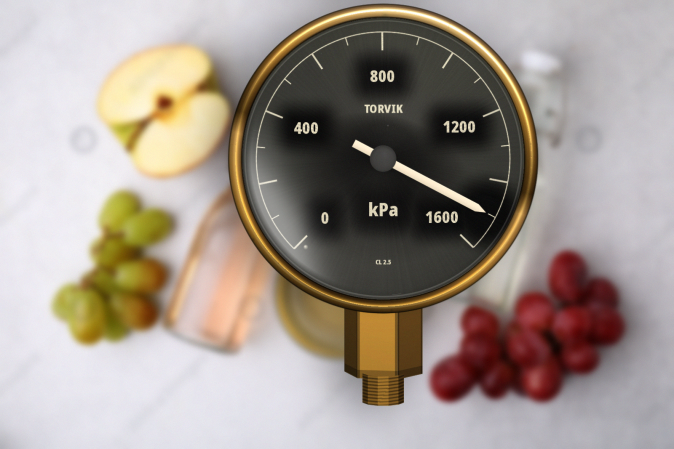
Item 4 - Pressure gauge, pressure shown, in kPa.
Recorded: 1500 kPa
